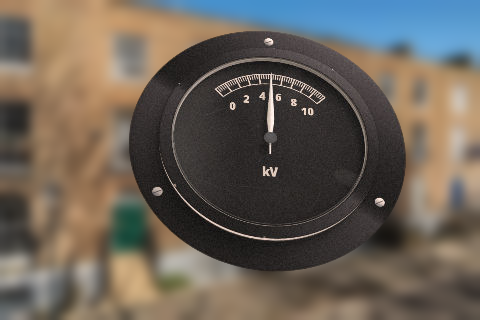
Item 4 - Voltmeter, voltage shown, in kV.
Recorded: 5 kV
